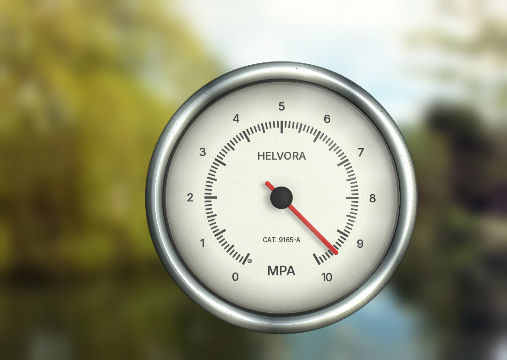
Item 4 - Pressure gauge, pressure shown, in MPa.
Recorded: 9.5 MPa
